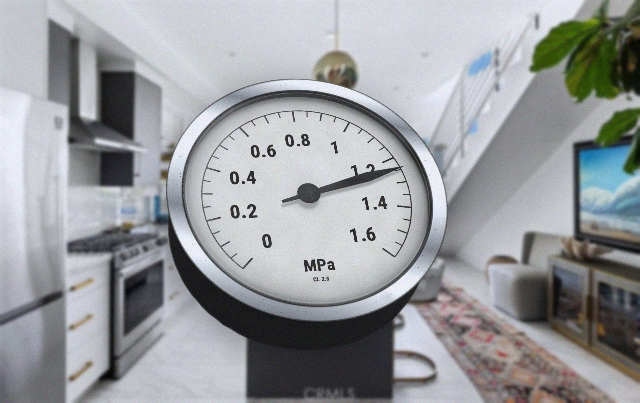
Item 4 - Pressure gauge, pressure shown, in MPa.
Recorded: 1.25 MPa
